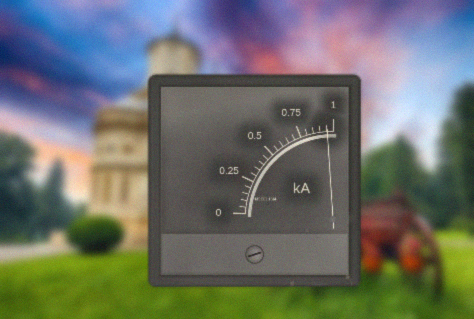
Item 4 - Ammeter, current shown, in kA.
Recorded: 0.95 kA
